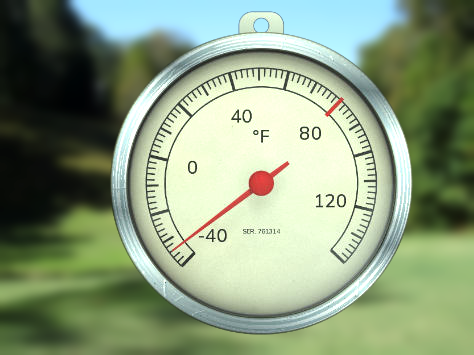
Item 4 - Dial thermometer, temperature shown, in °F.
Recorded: -34 °F
